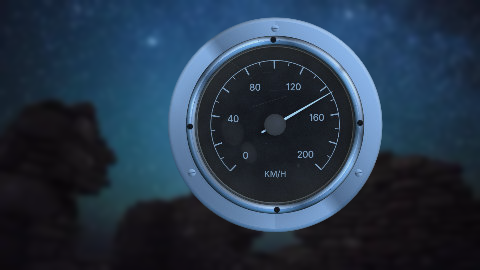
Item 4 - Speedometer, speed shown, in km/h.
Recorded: 145 km/h
